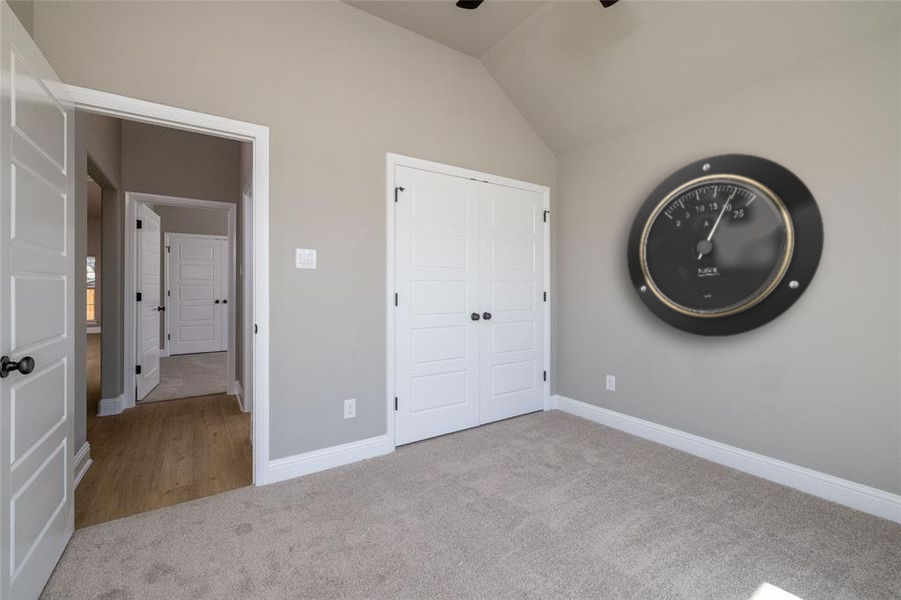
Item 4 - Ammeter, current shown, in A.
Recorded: 20 A
